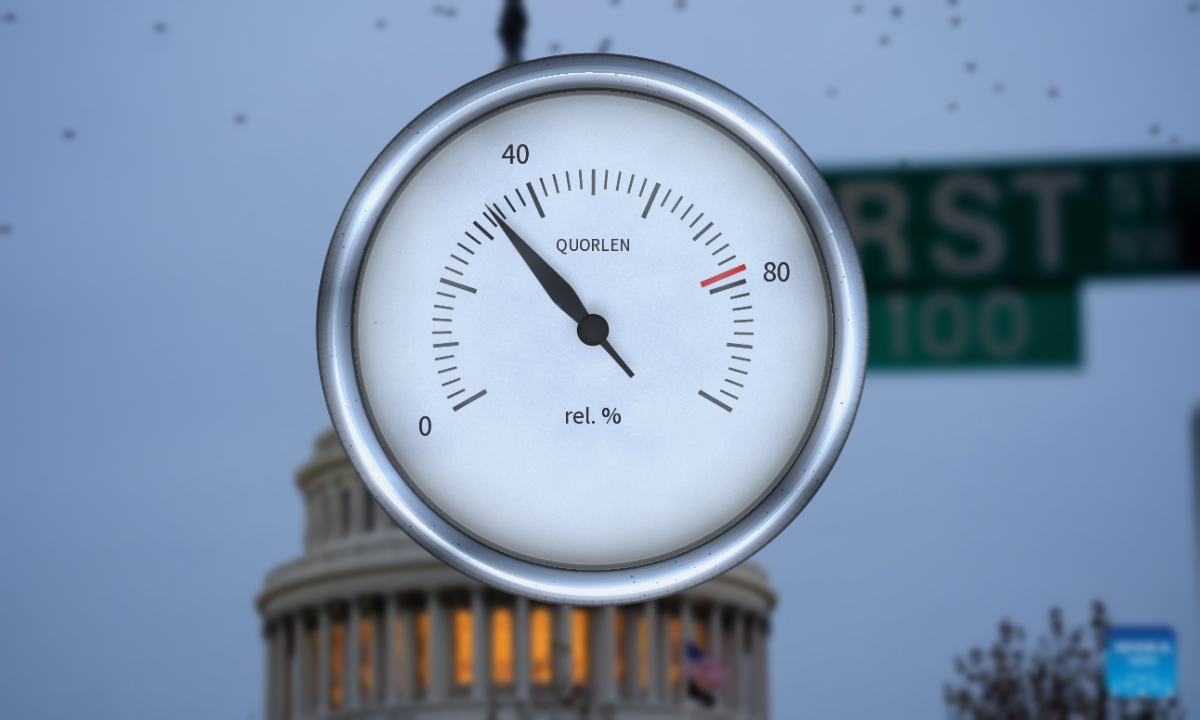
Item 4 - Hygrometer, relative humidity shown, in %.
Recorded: 33 %
